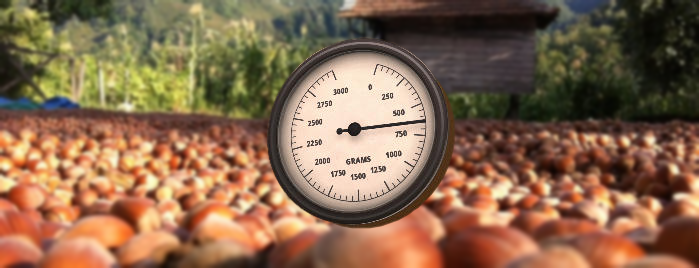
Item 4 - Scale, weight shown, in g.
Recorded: 650 g
